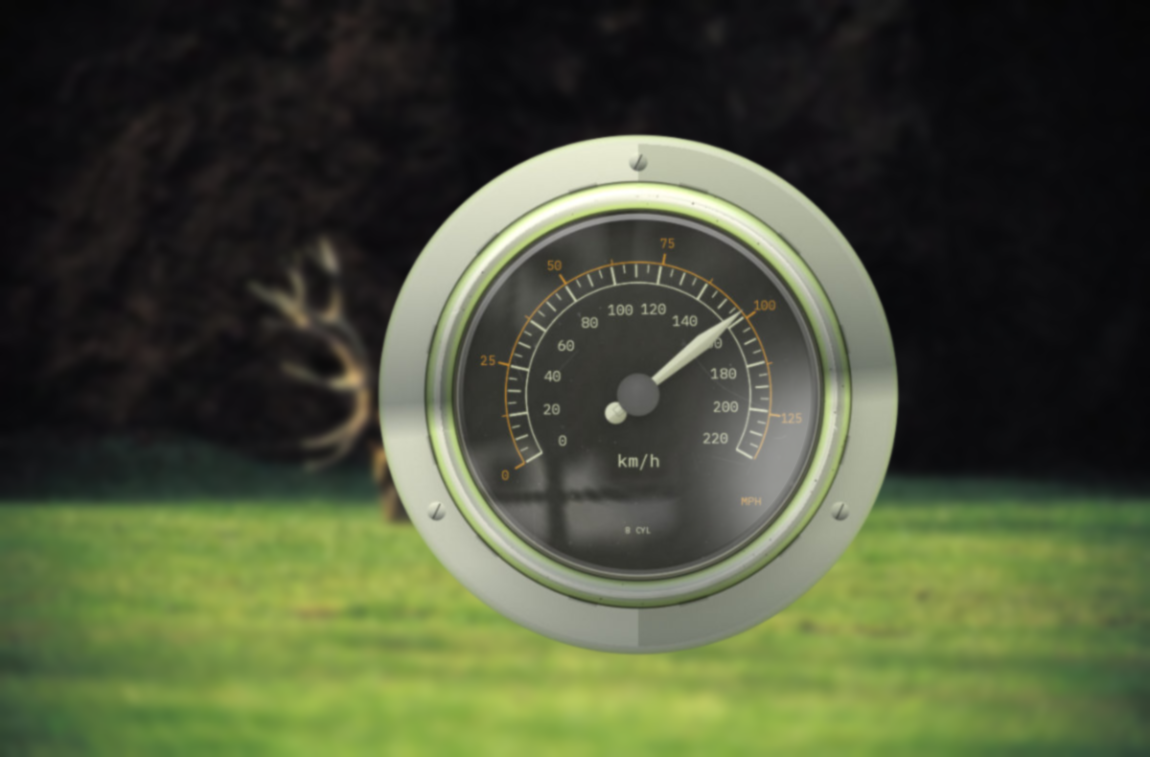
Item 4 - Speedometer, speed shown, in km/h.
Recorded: 157.5 km/h
